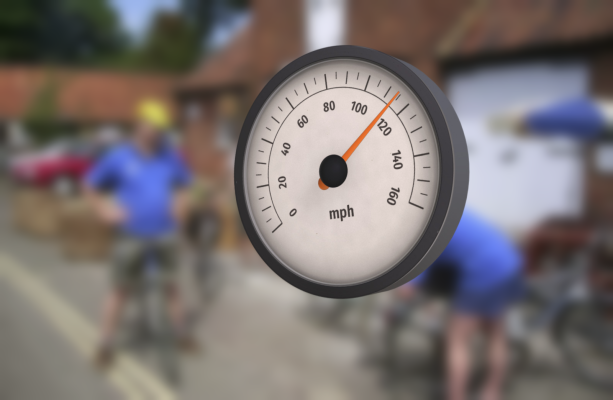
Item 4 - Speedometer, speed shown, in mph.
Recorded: 115 mph
